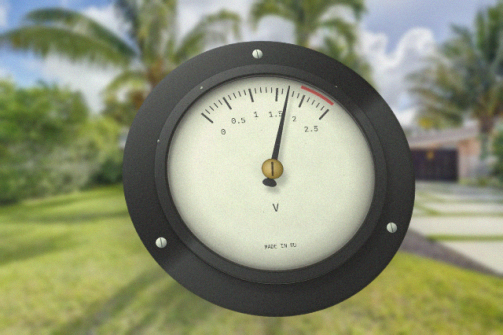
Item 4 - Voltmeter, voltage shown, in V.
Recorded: 1.7 V
